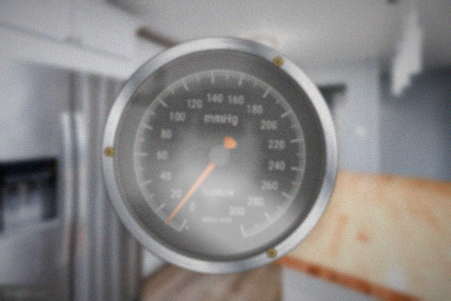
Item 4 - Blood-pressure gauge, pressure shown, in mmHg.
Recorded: 10 mmHg
